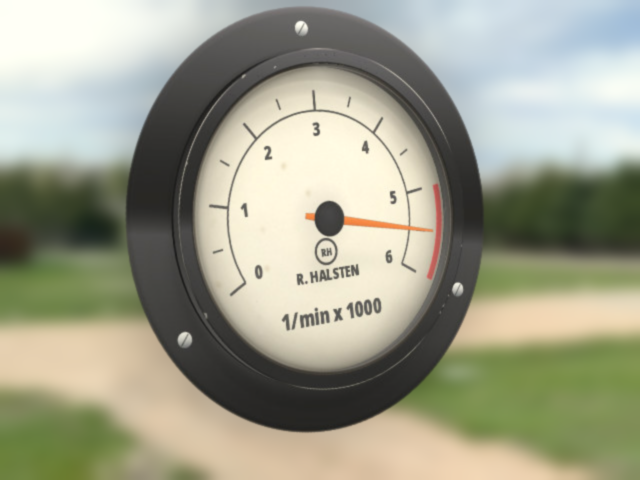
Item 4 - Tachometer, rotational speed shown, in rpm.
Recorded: 5500 rpm
